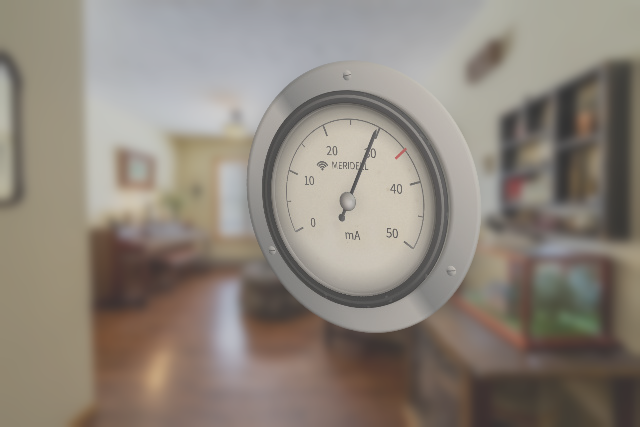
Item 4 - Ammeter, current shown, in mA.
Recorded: 30 mA
